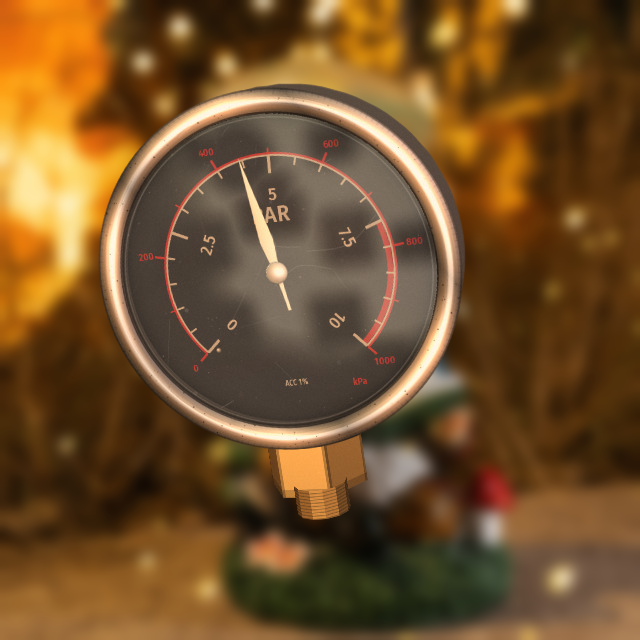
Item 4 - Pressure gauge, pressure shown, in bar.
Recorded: 4.5 bar
